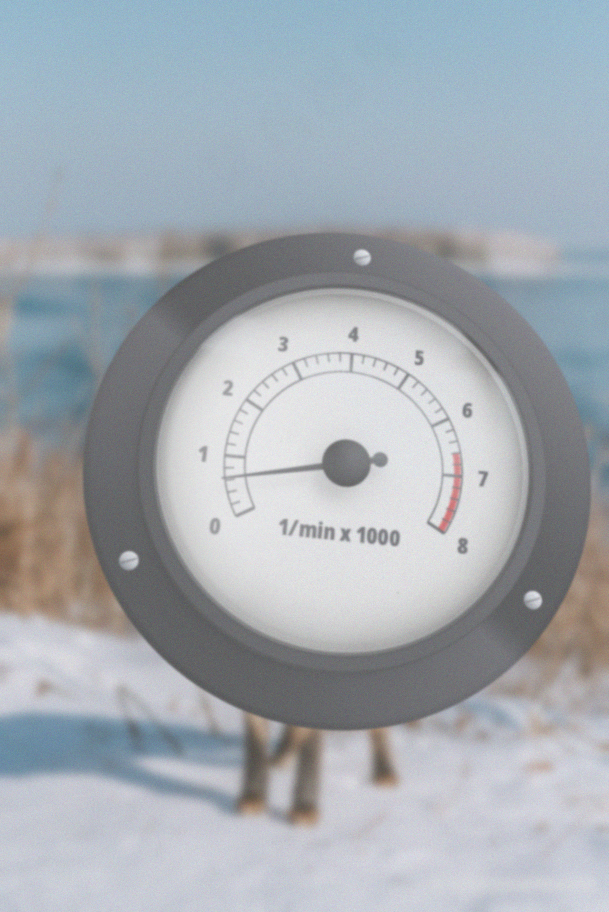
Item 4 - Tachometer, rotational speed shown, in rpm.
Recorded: 600 rpm
